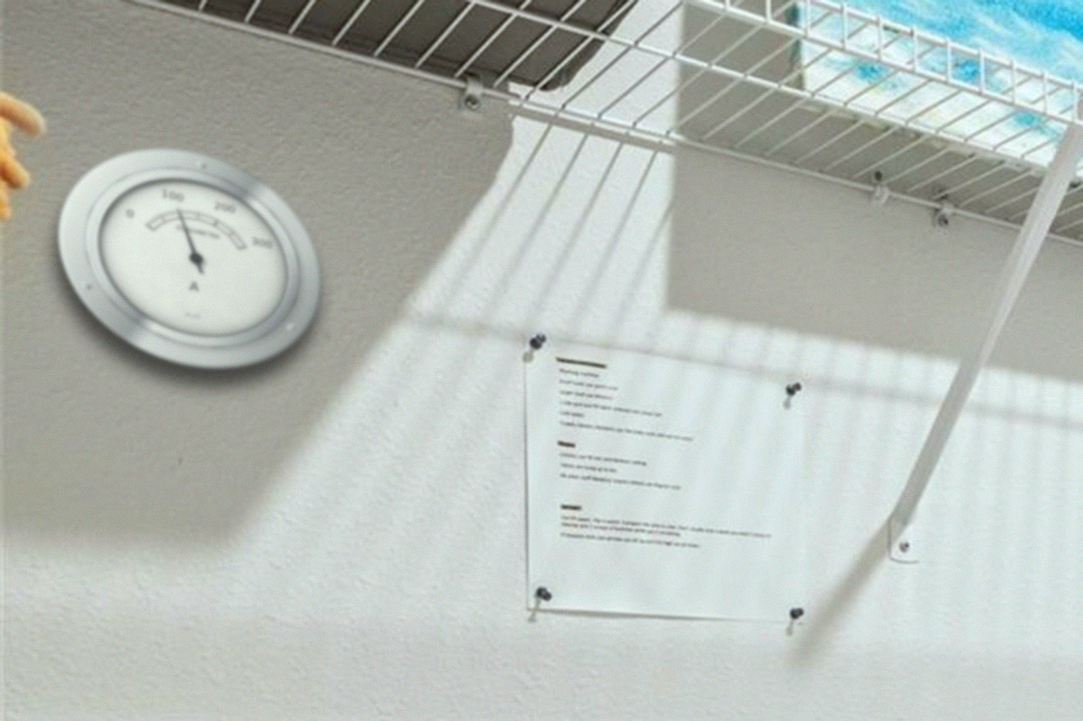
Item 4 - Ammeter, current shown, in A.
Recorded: 100 A
